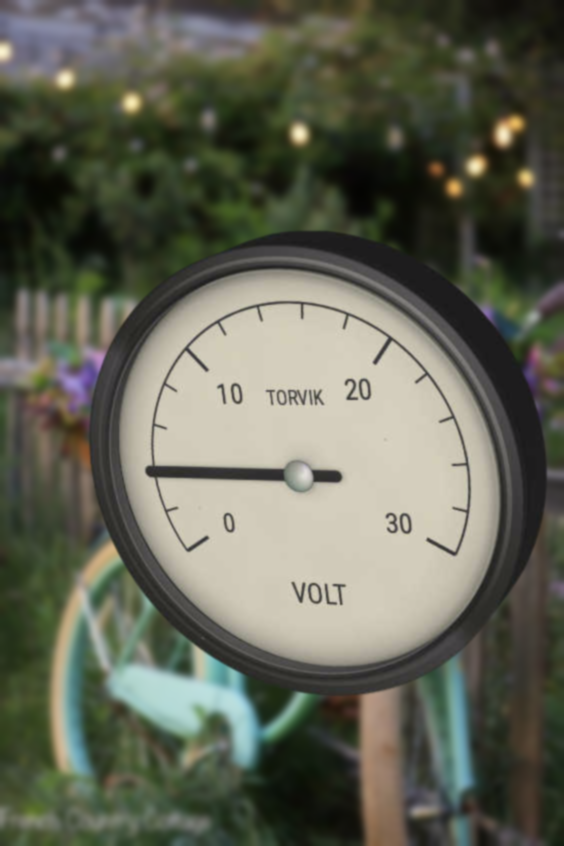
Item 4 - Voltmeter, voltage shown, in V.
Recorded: 4 V
